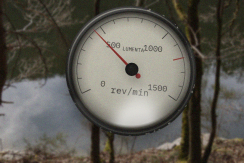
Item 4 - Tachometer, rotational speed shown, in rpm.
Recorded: 450 rpm
